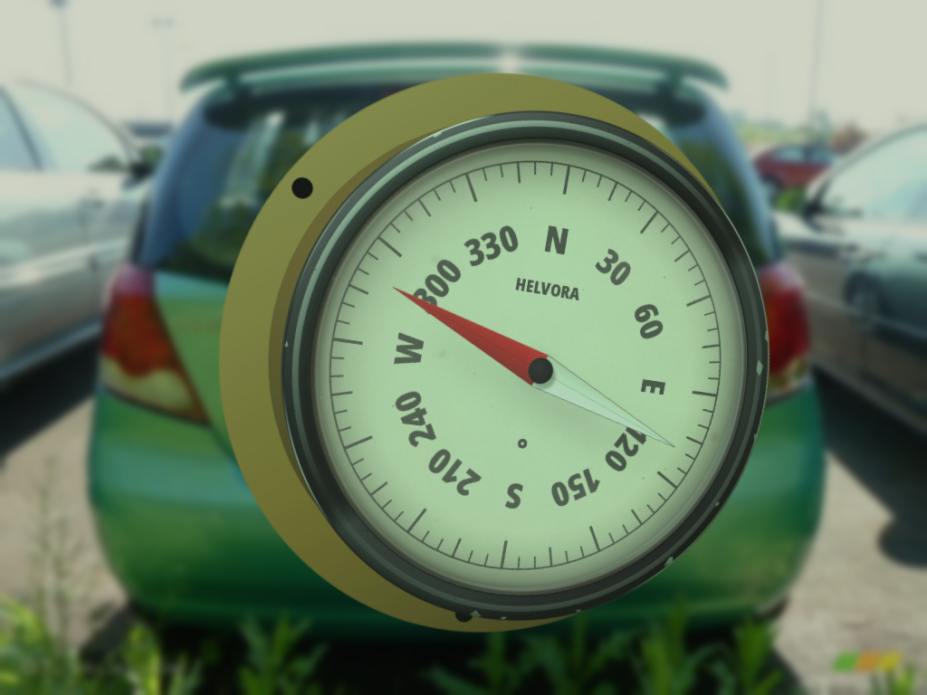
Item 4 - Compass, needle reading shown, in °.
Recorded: 290 °
